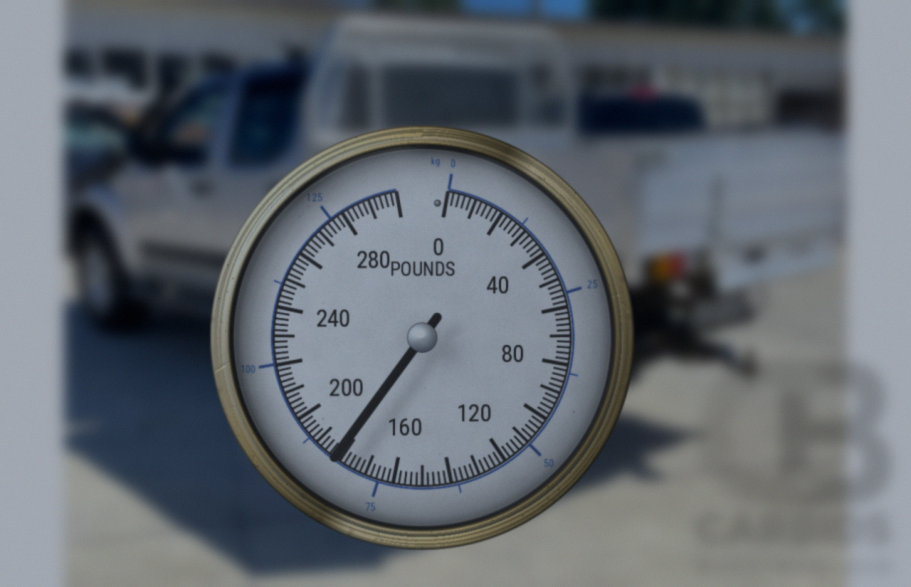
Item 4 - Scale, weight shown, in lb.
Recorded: 182 lb
